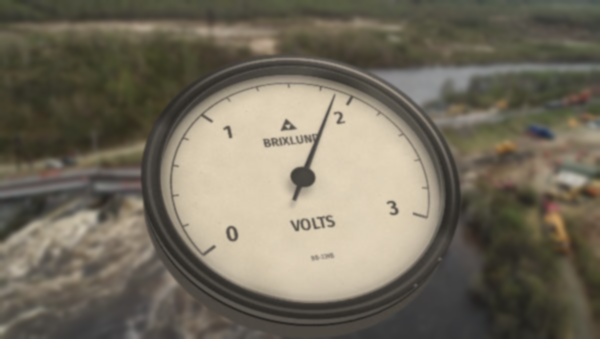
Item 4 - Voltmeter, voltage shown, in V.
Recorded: 1.9 V
